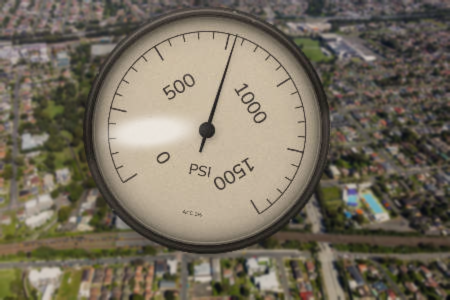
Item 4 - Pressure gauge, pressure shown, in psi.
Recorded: 775 psi
